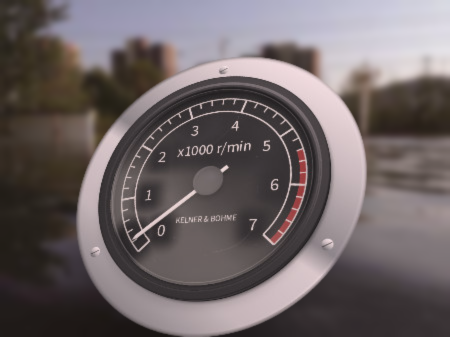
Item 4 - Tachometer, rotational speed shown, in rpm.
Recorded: 200 rpm
